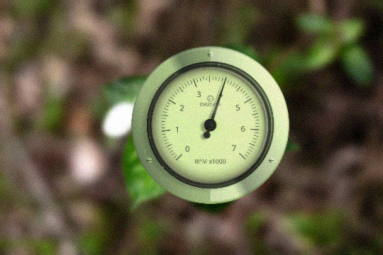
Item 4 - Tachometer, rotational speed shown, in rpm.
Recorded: 4000 rpm
